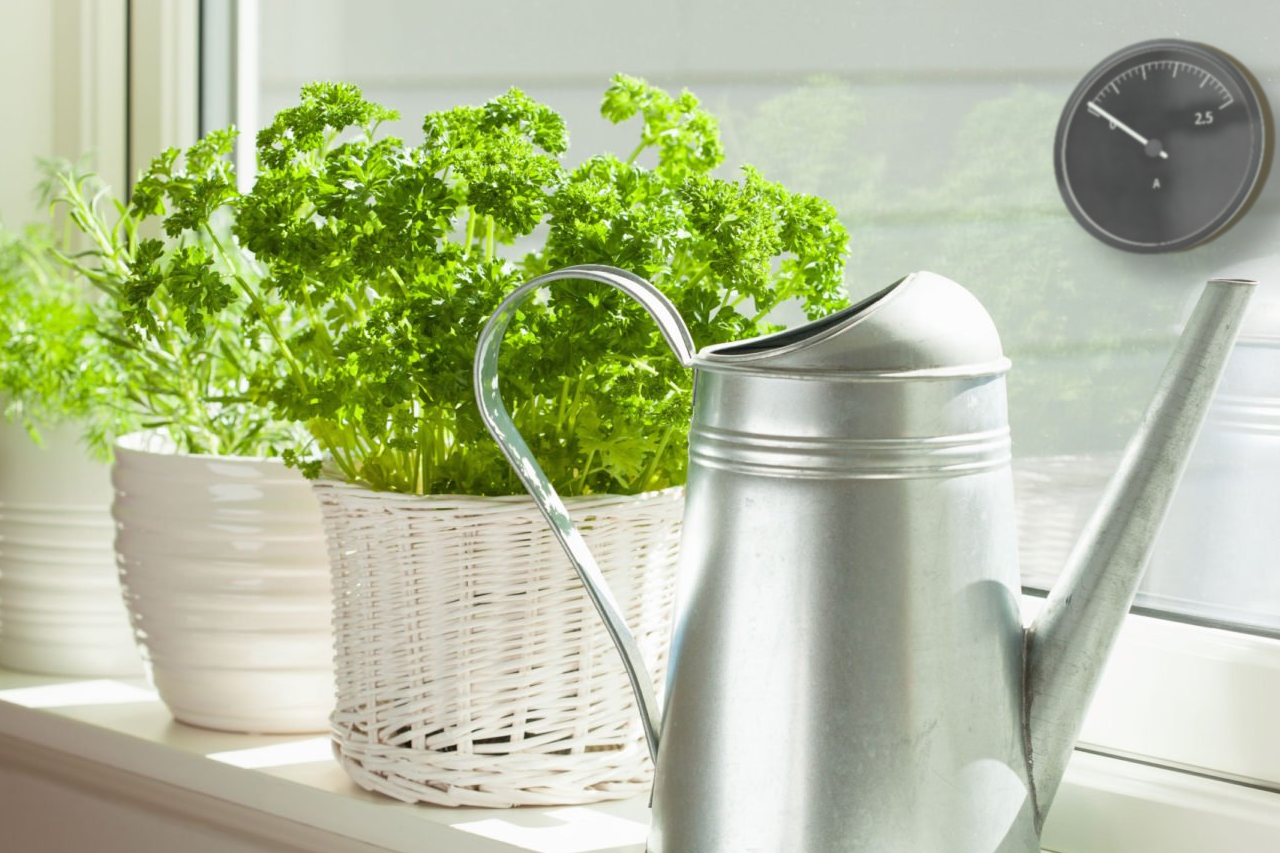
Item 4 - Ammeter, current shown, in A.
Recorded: 0.1 A
